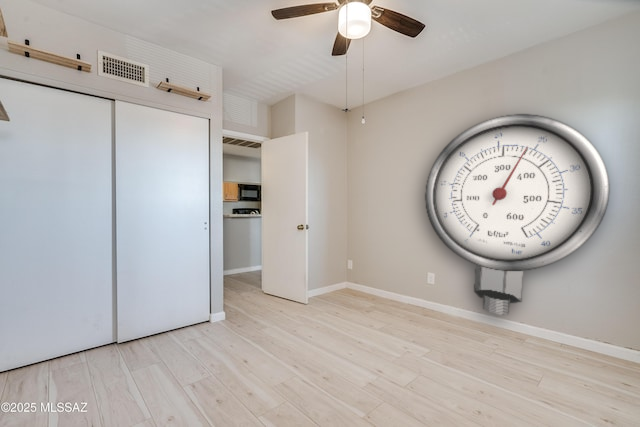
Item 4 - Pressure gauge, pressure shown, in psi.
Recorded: 350 psi
